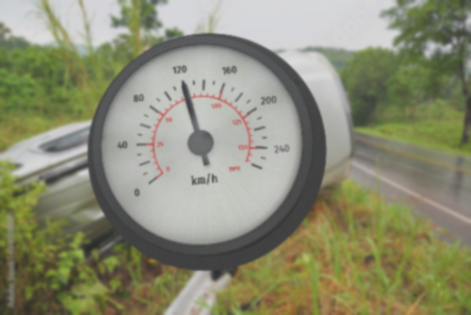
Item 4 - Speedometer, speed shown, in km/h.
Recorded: 120 km/h
